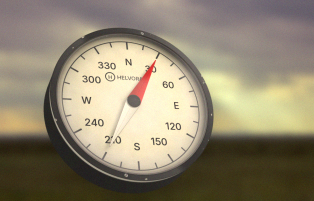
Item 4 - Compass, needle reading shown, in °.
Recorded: 30 °
